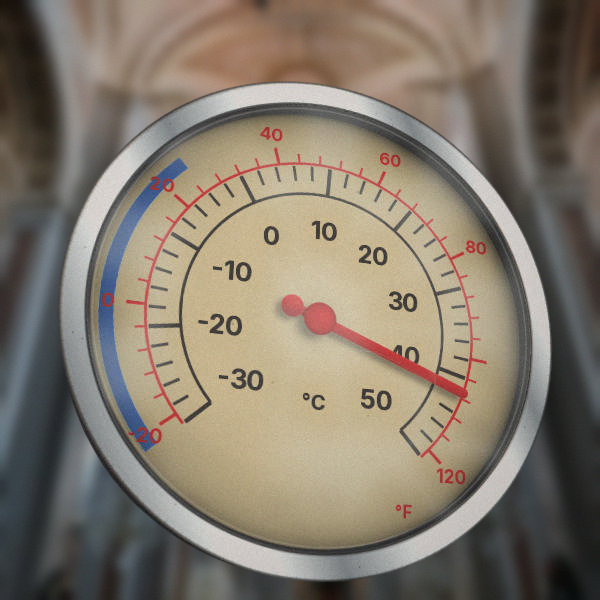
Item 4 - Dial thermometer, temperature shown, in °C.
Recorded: 42 °C
